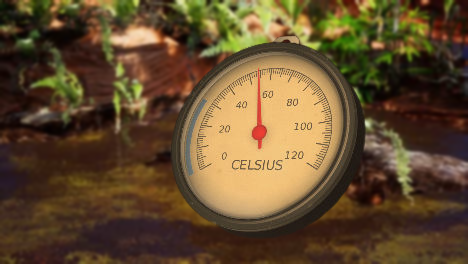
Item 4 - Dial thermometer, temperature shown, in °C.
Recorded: 55 °C
